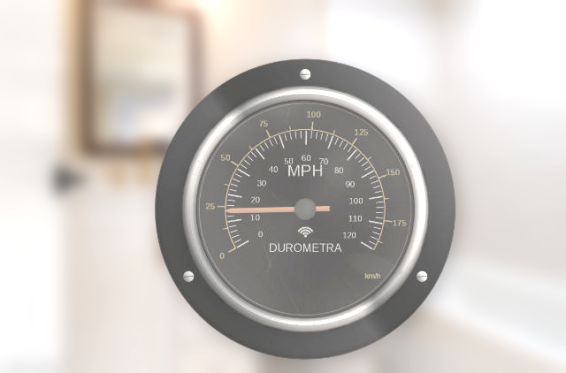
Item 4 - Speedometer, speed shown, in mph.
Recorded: 14 mph
